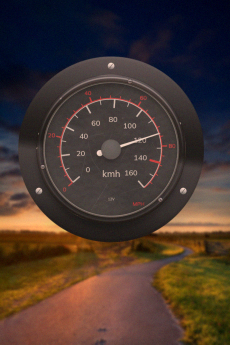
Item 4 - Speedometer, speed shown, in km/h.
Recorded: 120 km/h
